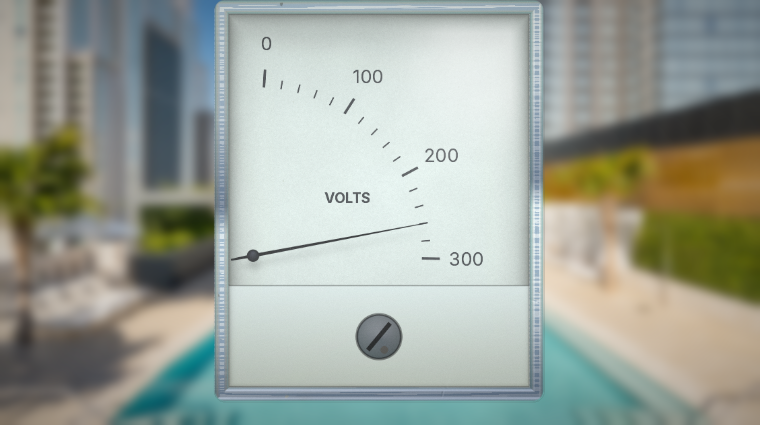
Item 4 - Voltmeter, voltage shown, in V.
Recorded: 260 V
